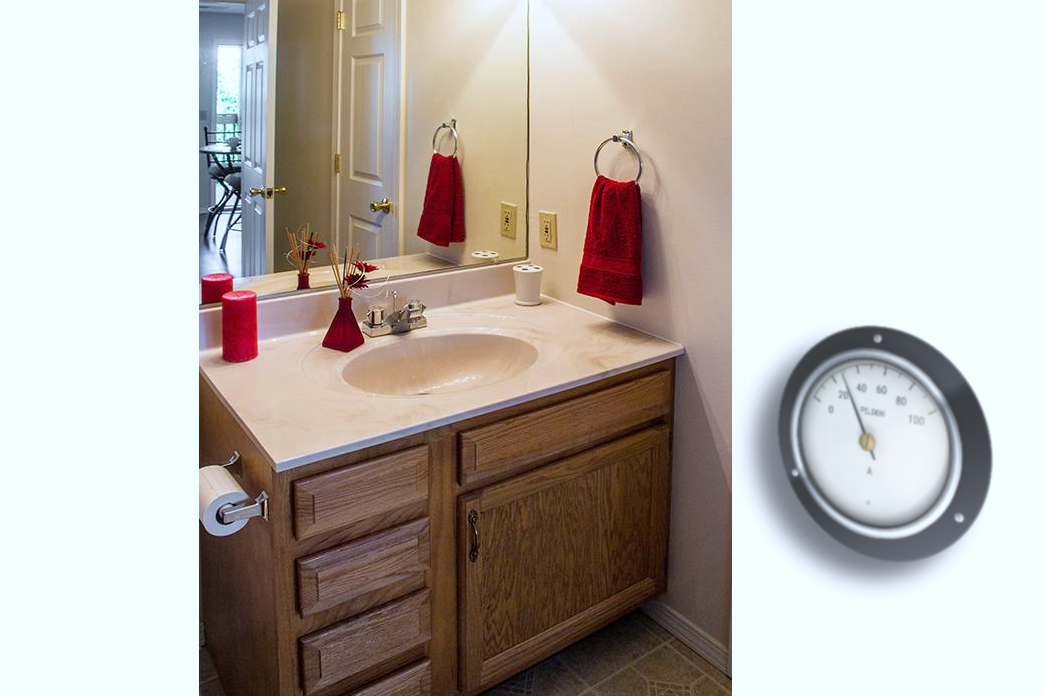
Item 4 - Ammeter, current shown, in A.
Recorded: 30 A
